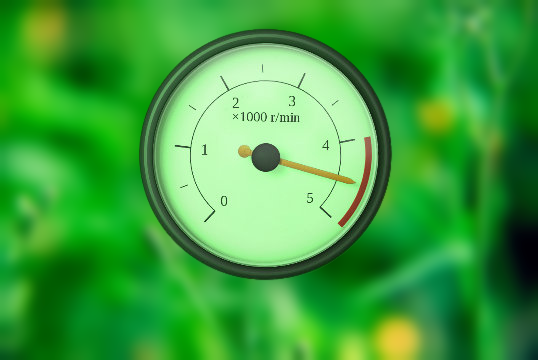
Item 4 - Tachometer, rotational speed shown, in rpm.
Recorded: 4500 rpm
